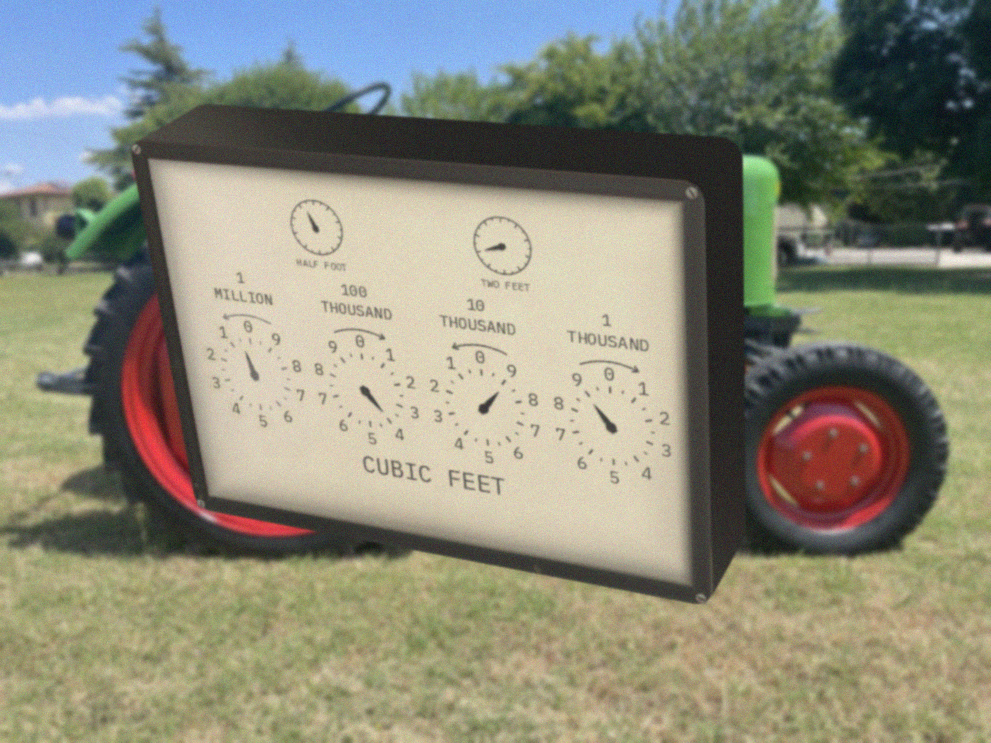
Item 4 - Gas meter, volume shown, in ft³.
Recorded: 38900 ft³
